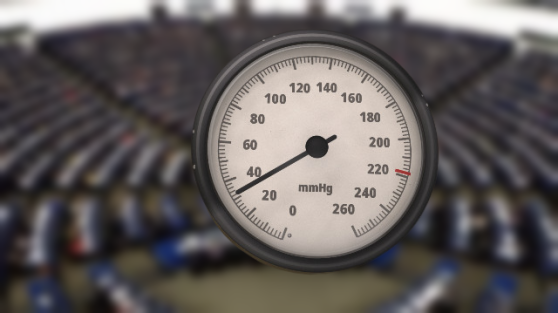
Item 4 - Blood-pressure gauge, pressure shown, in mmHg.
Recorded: 32 mmHg
